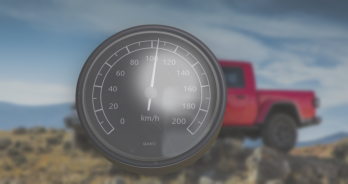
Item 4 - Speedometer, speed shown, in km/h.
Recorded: 105 km/h
